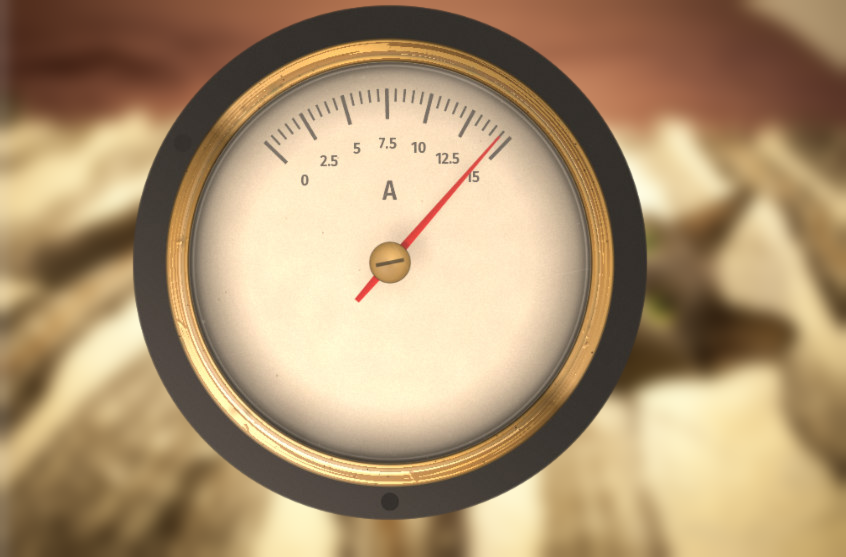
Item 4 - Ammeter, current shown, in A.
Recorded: 14.5 A
